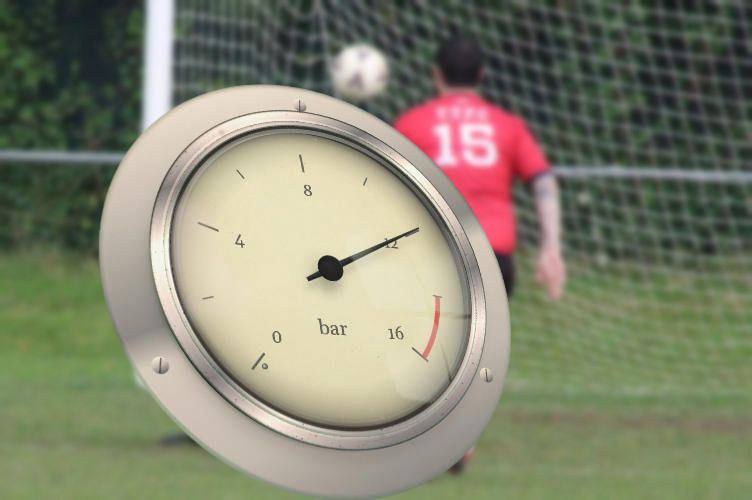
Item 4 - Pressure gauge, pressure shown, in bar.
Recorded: 12 bar
